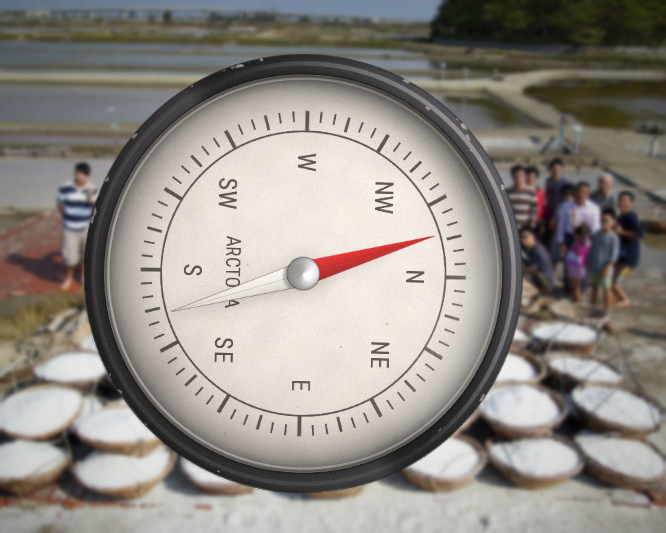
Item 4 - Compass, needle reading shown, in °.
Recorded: 342.5 °
